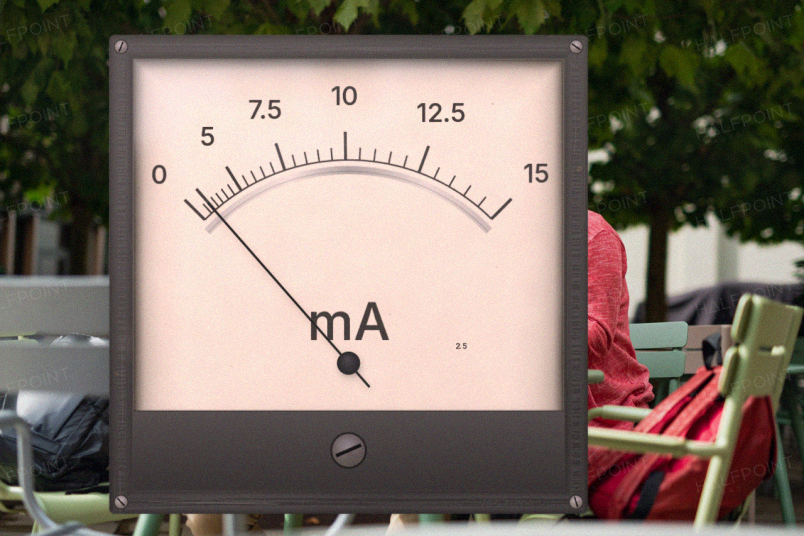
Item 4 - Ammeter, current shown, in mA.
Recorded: 2.5 mA
